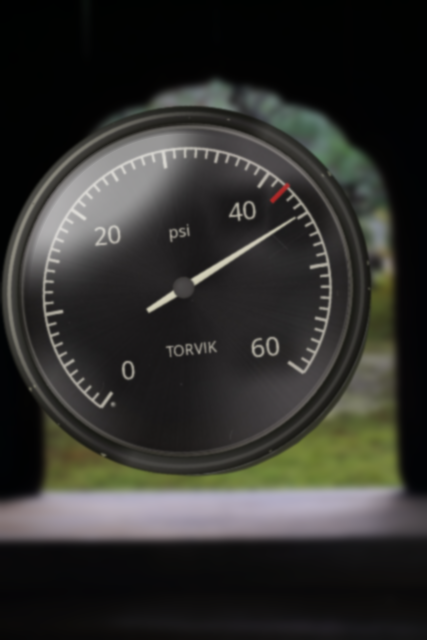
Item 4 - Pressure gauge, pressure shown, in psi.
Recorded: 45 psi
